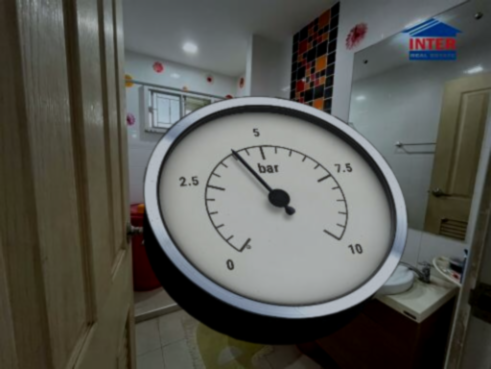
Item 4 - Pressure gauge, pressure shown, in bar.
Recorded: 4 bar
